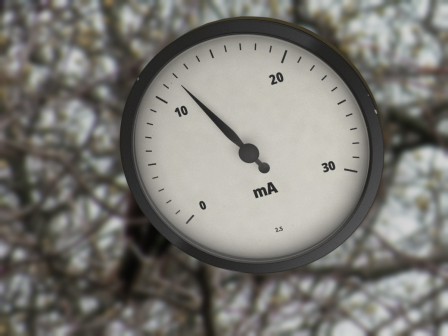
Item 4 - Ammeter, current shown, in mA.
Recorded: 12 mA
